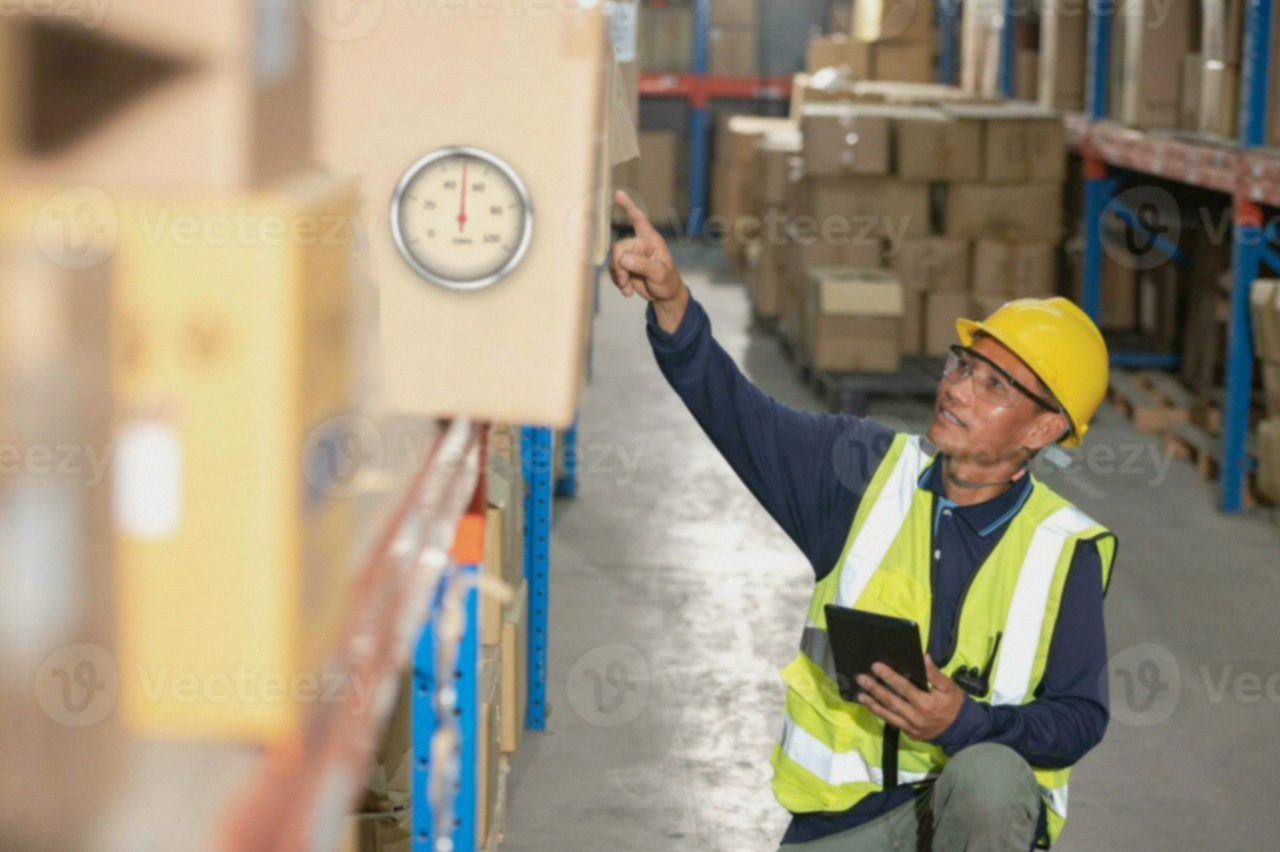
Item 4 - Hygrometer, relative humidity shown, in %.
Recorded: 50 %
